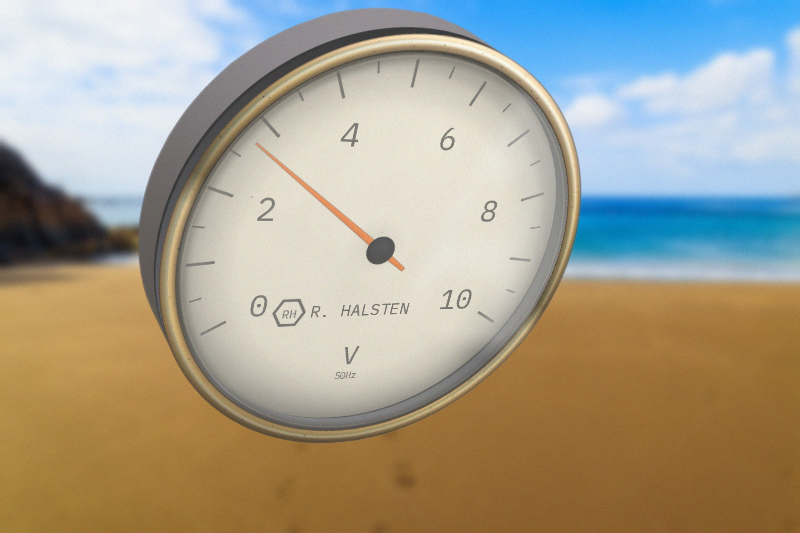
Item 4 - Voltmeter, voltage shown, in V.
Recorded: 2.75 V
